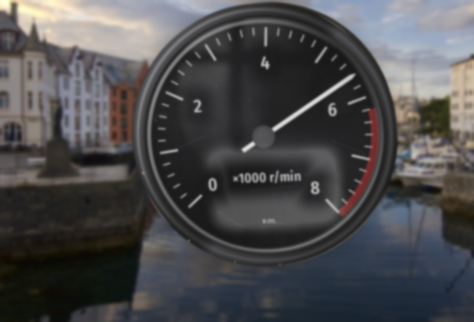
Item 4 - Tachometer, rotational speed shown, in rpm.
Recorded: 5600 rpm
